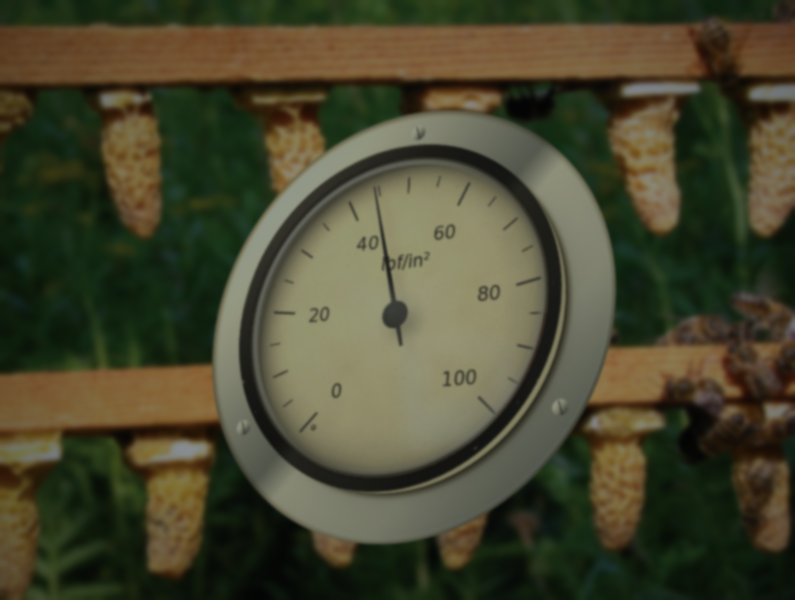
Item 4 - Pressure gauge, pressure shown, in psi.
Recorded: 45 psi
